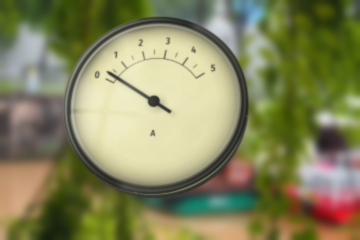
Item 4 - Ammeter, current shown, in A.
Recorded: 0.25 A
